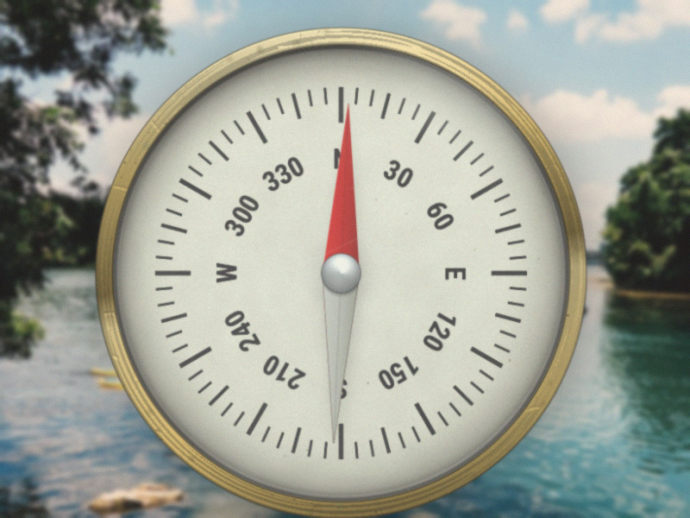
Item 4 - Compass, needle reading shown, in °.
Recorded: 2.5 °
